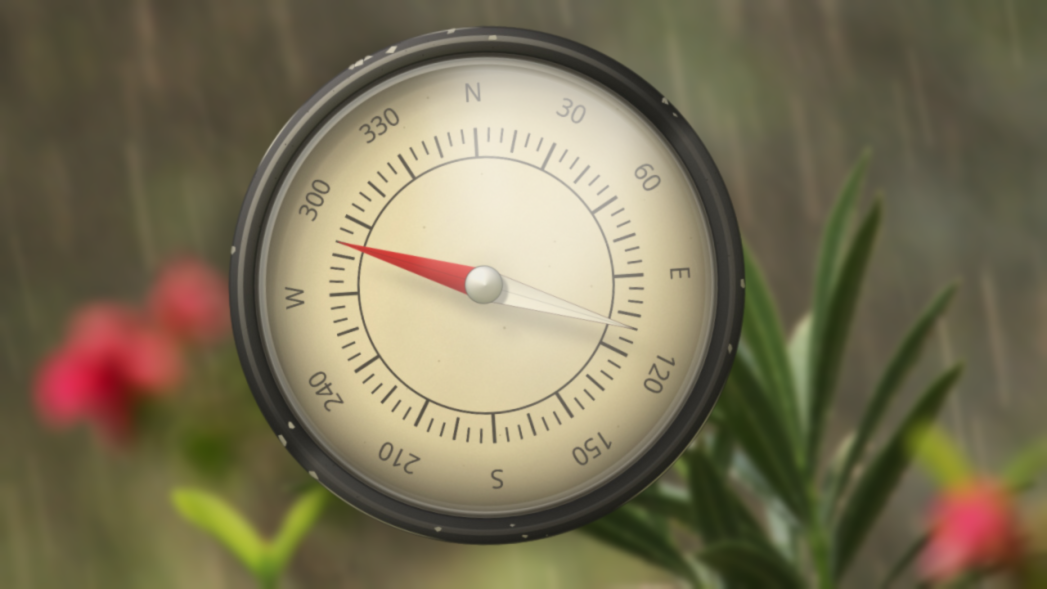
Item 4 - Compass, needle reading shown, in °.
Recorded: 290 °
